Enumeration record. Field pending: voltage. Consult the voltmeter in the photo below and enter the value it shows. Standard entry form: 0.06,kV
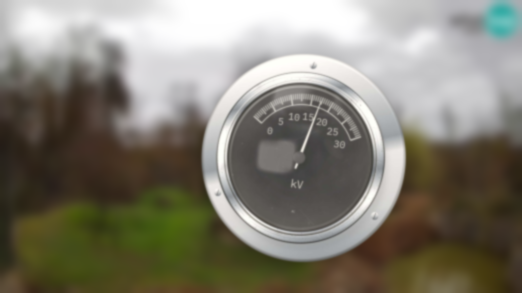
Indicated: 17.5,kV
